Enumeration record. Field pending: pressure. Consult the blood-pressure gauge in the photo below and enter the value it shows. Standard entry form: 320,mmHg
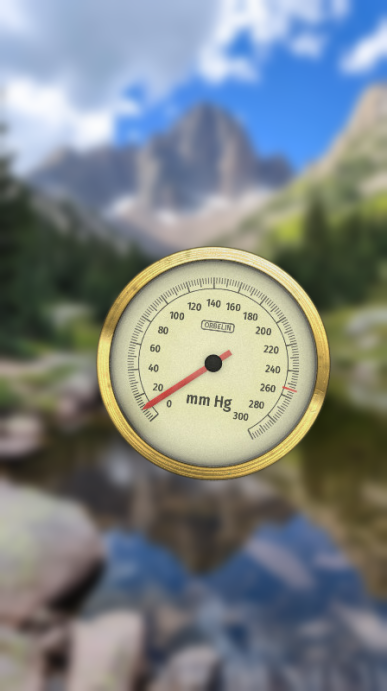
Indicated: 10,mmHg
